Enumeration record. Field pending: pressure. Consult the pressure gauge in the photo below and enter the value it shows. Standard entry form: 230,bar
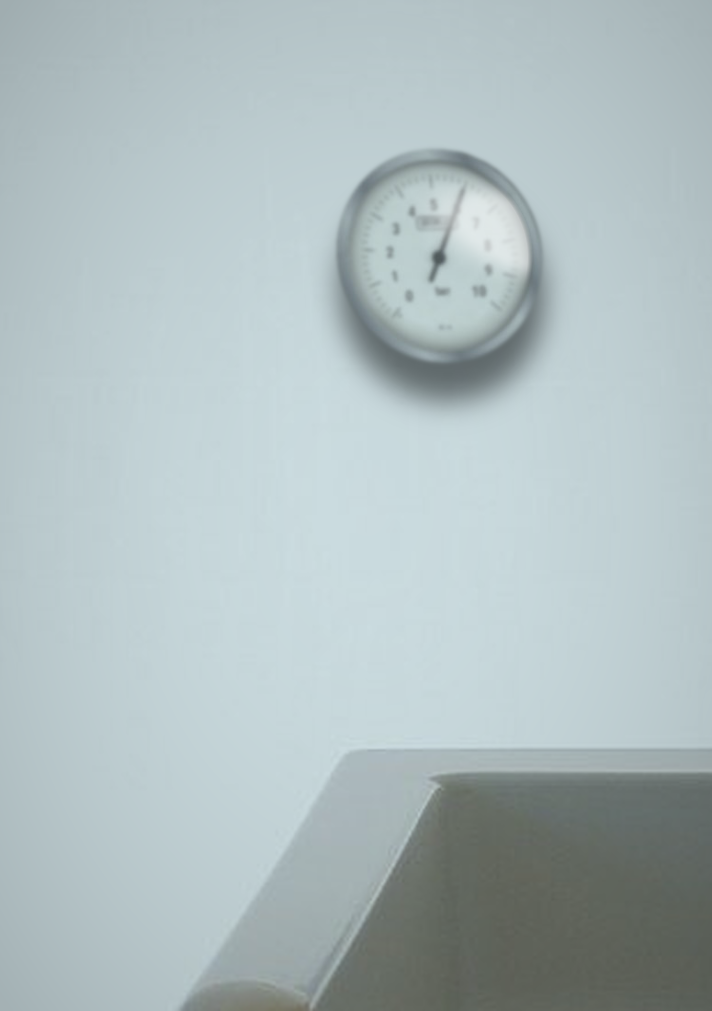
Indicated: 6,bar
